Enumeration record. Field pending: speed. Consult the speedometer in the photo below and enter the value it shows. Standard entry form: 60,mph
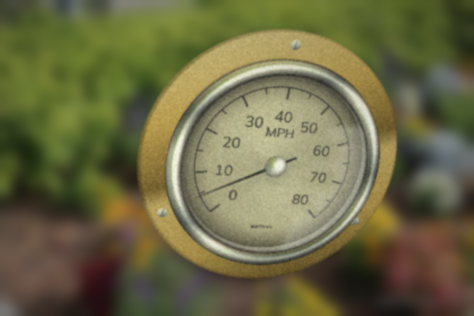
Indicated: 5,mph
